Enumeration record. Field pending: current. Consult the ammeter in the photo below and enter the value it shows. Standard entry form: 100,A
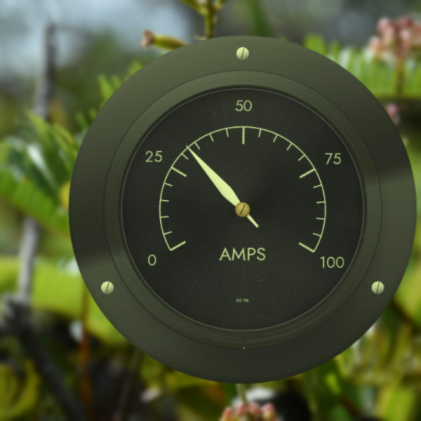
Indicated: 32.5,A
